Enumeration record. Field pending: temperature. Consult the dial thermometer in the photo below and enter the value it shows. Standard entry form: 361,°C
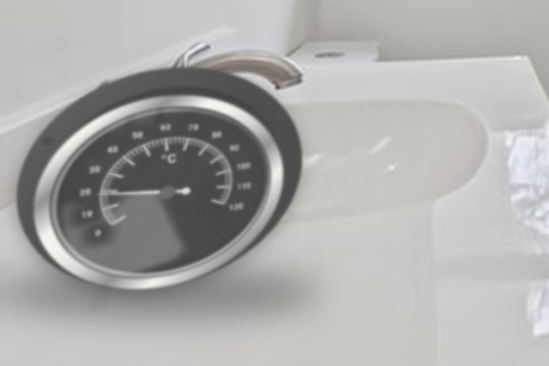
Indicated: 20,°C
